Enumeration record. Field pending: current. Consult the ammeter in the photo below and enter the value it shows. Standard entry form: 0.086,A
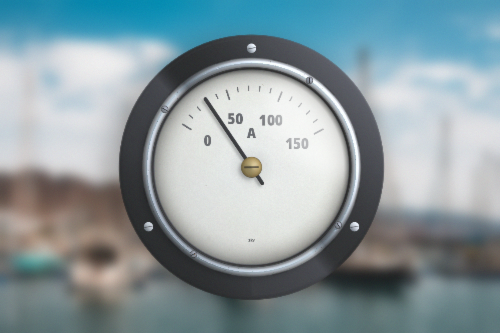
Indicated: 30,A
